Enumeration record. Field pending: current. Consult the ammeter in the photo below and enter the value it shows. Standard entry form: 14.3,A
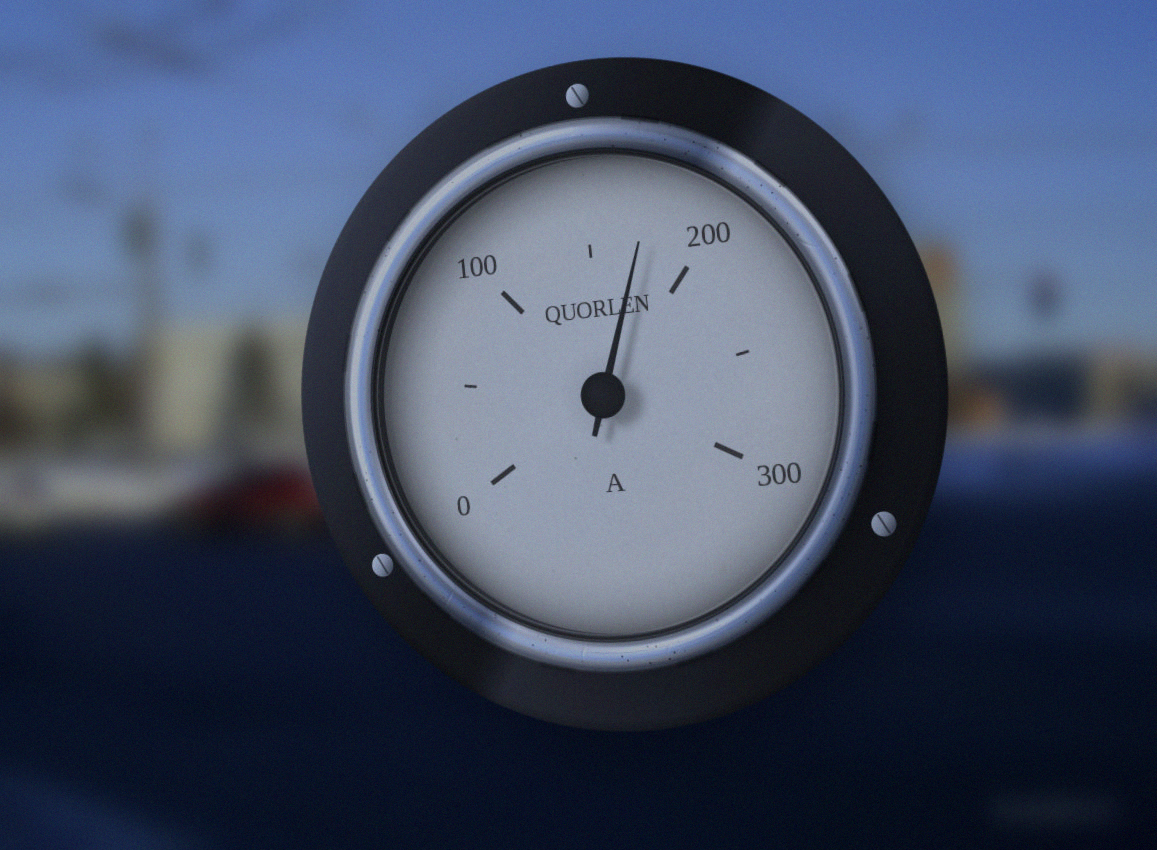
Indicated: 175,A
